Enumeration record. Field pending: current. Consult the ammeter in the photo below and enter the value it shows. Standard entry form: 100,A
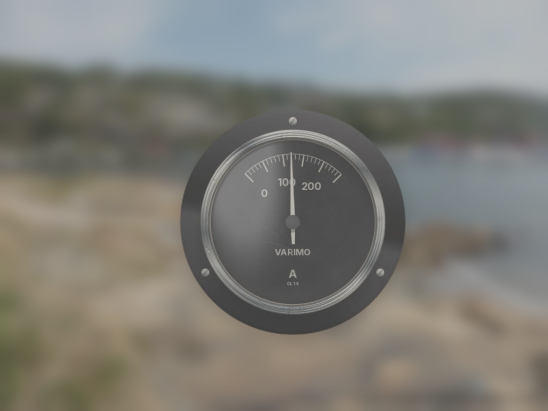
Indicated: 120,A
